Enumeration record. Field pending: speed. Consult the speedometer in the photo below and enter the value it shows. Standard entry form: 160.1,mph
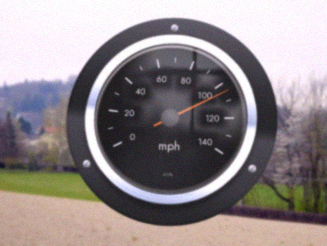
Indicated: 105,mph
